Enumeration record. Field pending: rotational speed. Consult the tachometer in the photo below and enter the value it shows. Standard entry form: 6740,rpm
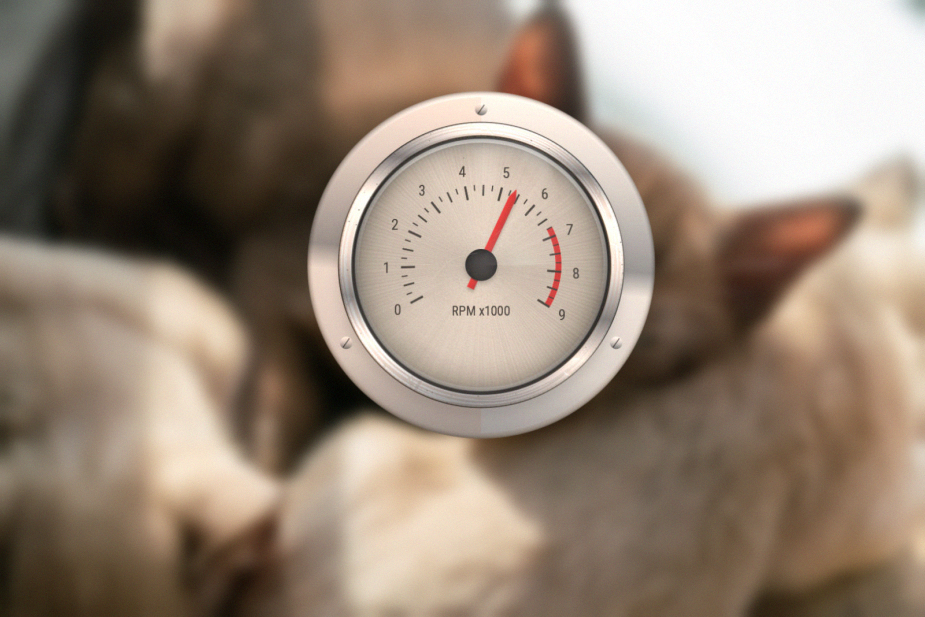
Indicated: 5375,rpm
